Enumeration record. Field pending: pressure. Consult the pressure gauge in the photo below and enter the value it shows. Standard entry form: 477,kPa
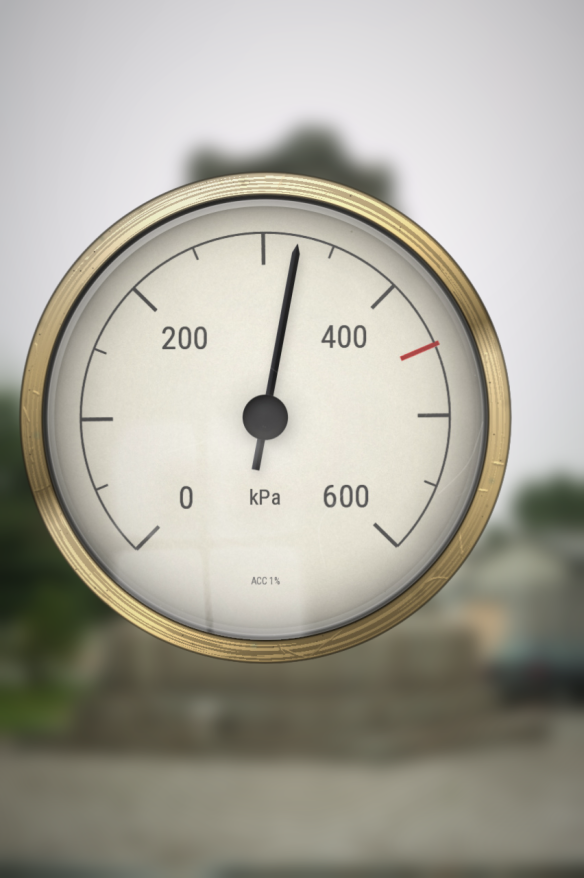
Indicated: 325,kPa
